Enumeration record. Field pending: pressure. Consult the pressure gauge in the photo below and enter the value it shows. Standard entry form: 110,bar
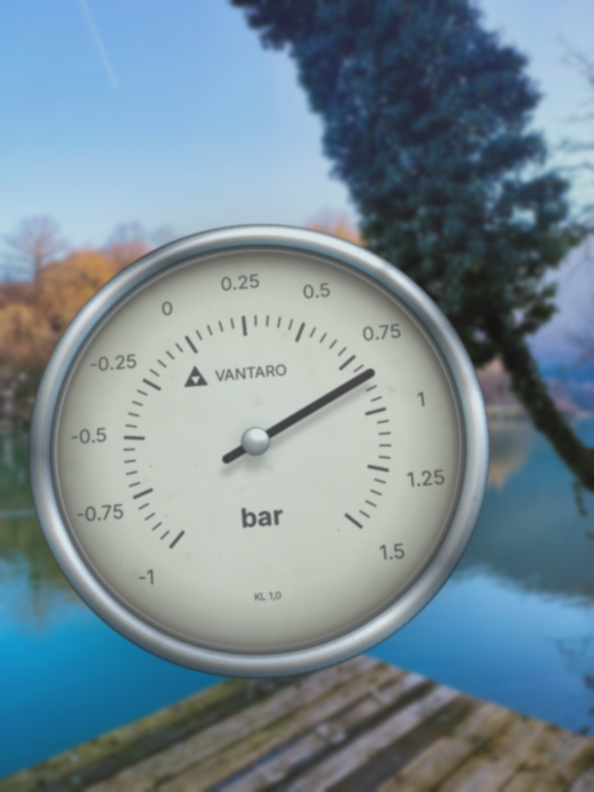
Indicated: 0.85,bar
